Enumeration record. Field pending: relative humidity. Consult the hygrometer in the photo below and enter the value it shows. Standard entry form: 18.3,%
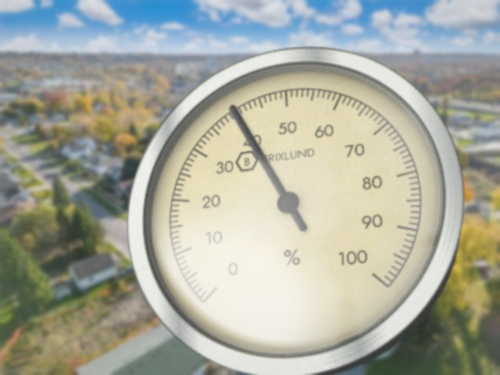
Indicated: 40,%
